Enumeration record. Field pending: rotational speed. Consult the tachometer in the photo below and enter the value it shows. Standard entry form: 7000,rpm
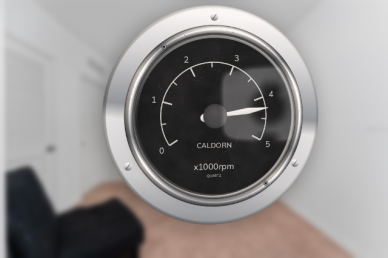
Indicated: 4250,rpm
